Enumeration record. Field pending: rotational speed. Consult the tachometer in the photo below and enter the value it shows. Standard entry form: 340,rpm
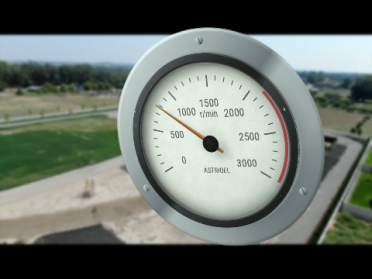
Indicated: 800,rpm
